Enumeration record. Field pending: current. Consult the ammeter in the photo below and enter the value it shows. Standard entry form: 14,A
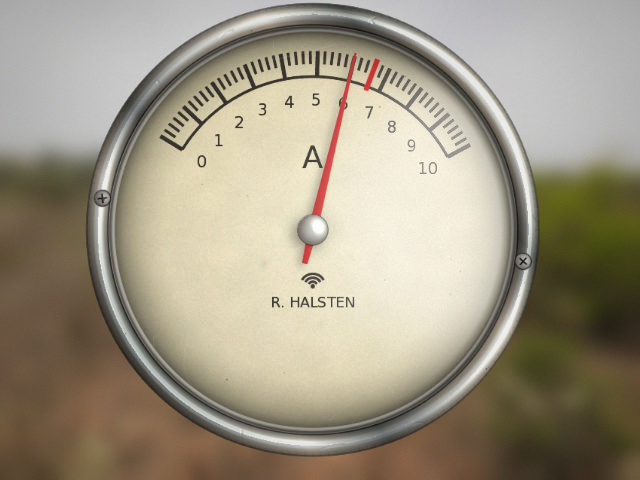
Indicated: 6,A
